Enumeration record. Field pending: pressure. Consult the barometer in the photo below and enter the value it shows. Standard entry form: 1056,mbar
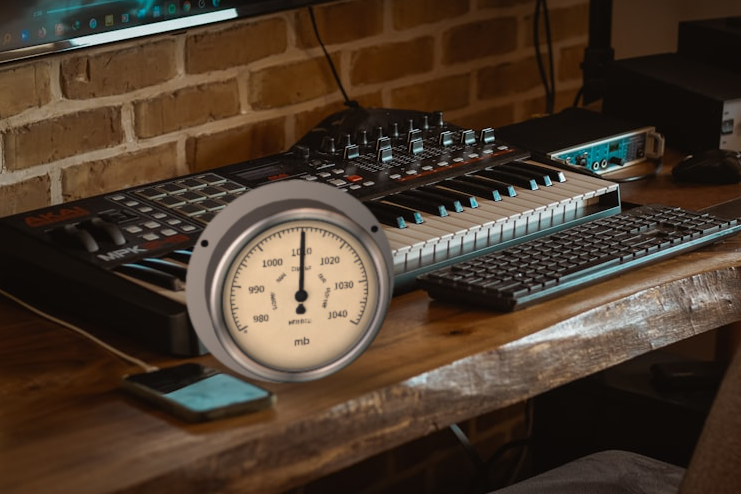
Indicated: 1010,mbar
